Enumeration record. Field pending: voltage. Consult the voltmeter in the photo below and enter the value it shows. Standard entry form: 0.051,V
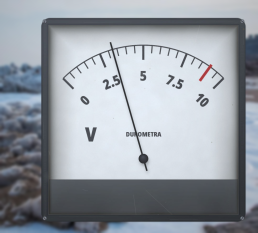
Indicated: 3.25,V
